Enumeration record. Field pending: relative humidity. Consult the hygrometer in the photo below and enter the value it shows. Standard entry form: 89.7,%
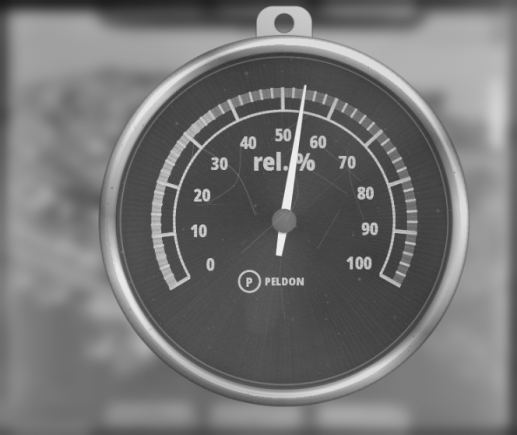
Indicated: 54,%
